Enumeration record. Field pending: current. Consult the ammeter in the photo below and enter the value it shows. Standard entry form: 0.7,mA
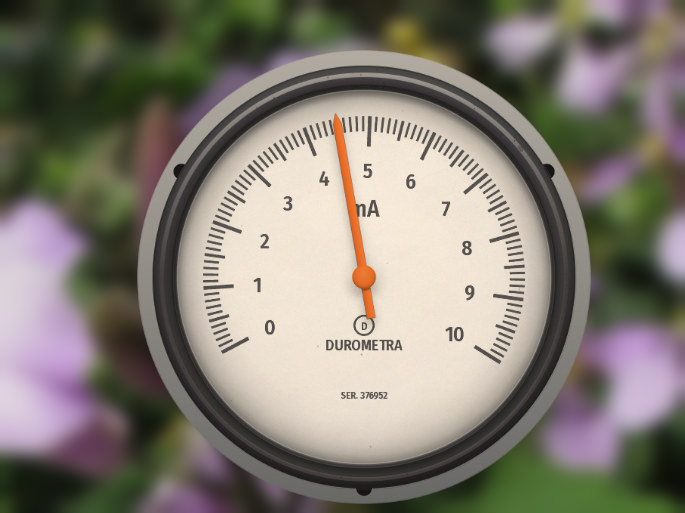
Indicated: 4.5,mA
